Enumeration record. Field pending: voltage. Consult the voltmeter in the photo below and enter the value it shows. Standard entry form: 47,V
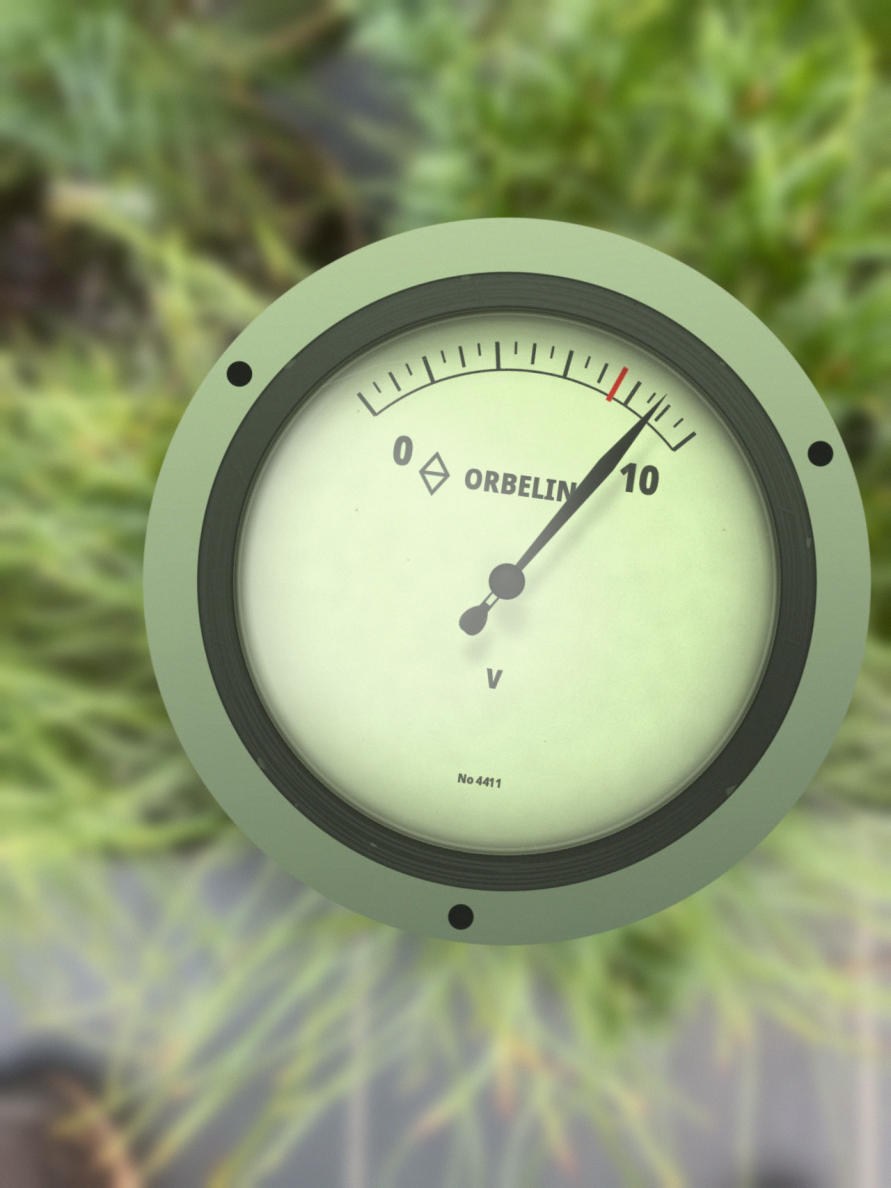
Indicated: 8.75,V
